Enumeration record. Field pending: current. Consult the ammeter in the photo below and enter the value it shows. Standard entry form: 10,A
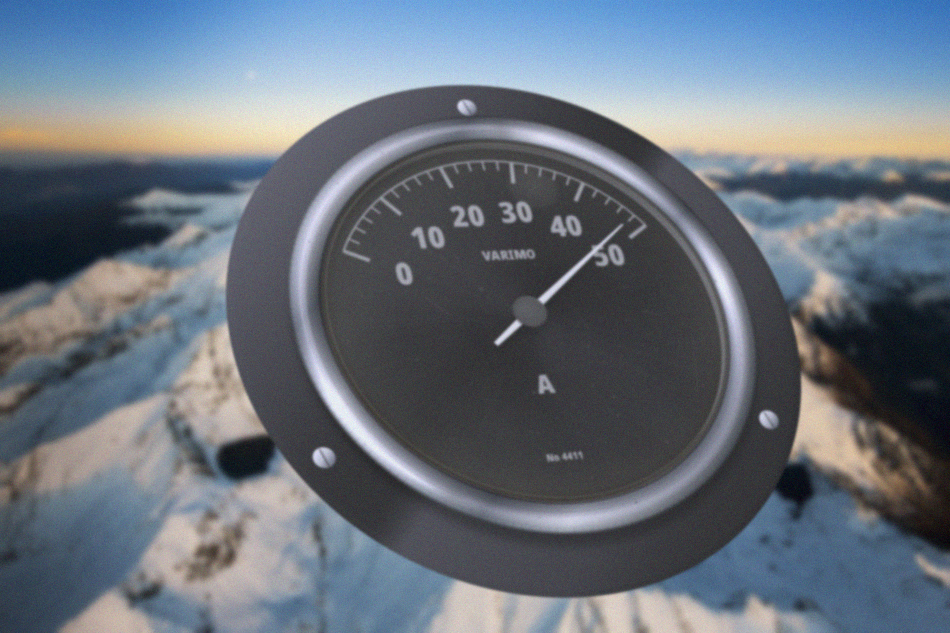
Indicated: 48,A
